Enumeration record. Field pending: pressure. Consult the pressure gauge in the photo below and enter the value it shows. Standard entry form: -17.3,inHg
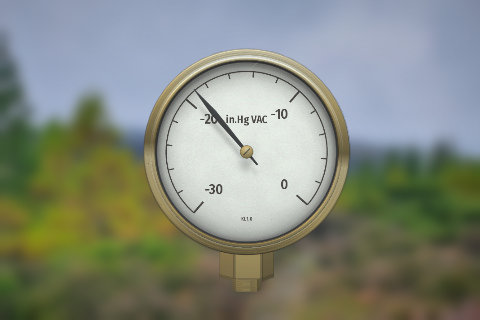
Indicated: -19,inHg
